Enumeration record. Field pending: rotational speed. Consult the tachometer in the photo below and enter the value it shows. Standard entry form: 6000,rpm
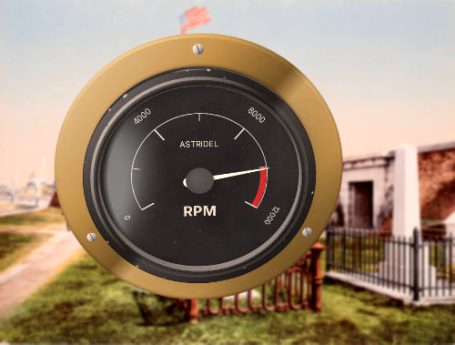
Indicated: 10000,rpm
